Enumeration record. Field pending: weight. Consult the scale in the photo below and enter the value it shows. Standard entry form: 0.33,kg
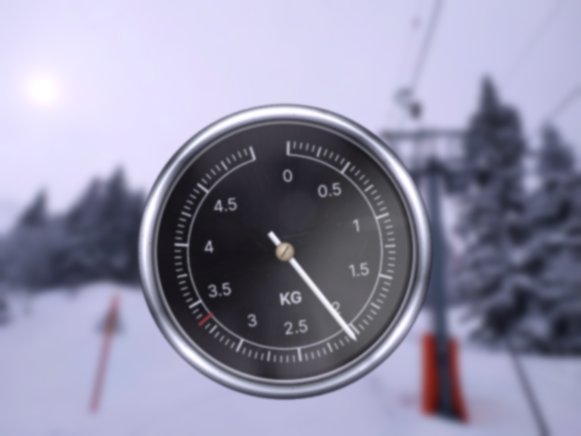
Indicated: 2.05,kg
